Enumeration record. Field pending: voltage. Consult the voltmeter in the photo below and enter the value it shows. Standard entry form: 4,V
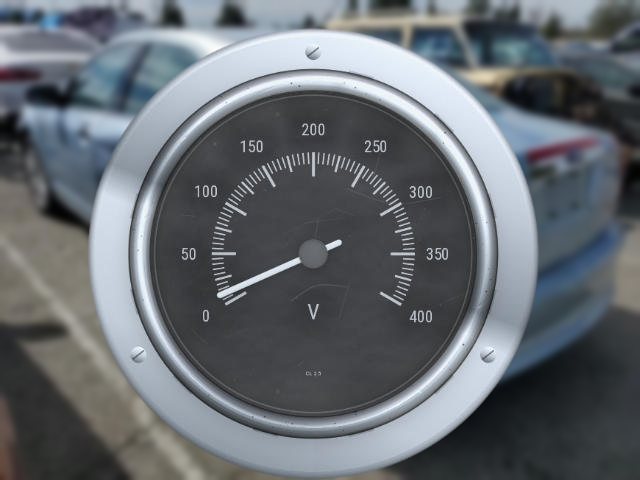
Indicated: 10,V
